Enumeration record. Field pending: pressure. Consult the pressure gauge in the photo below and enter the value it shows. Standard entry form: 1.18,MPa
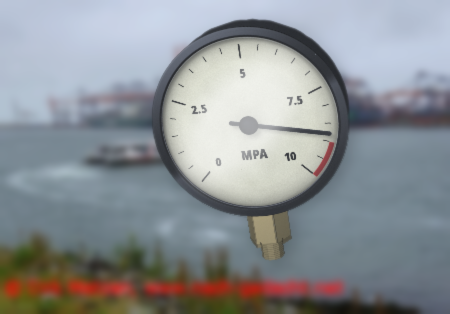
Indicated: 8.75,MPa
